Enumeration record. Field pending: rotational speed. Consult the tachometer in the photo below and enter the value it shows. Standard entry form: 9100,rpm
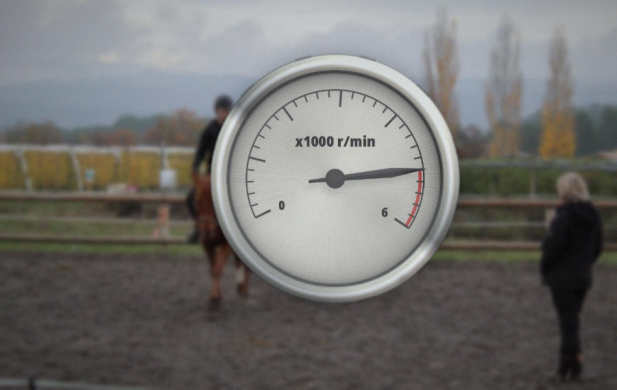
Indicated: 5000,rpm
